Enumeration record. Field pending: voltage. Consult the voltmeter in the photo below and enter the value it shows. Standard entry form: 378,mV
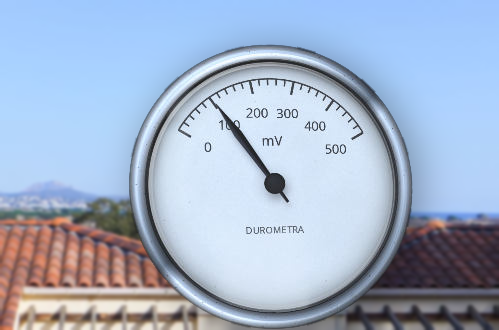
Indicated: 100,mV
